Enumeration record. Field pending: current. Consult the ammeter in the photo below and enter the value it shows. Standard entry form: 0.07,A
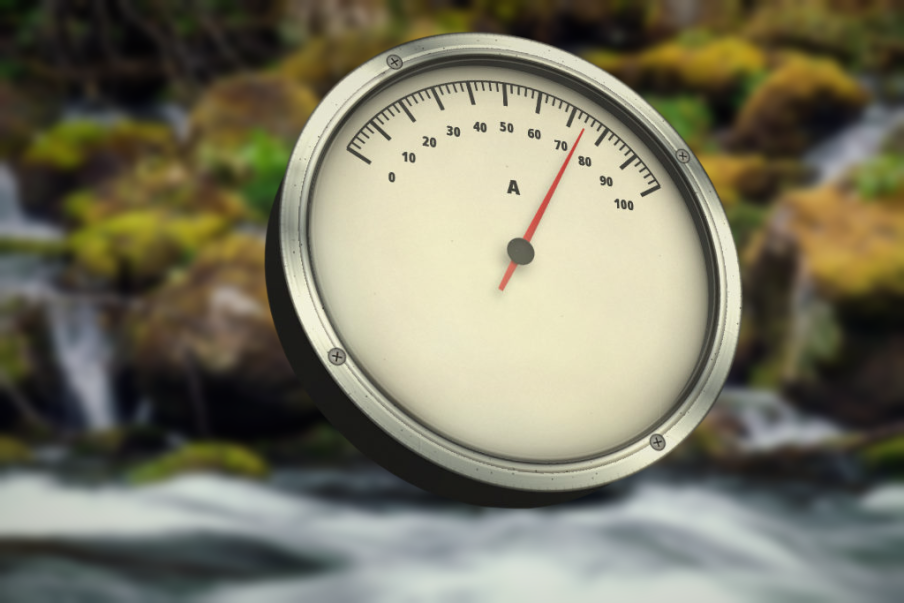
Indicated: 74,A
